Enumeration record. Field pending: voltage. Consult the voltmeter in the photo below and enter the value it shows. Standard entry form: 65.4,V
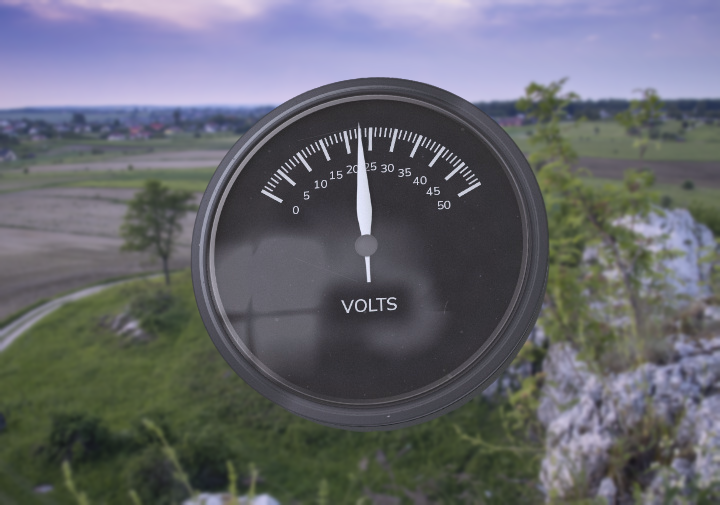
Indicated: 23,V
